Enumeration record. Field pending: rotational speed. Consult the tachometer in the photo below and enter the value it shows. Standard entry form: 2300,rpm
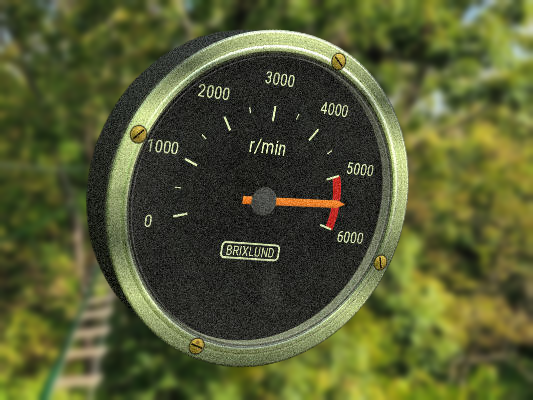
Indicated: 5500,rpm
